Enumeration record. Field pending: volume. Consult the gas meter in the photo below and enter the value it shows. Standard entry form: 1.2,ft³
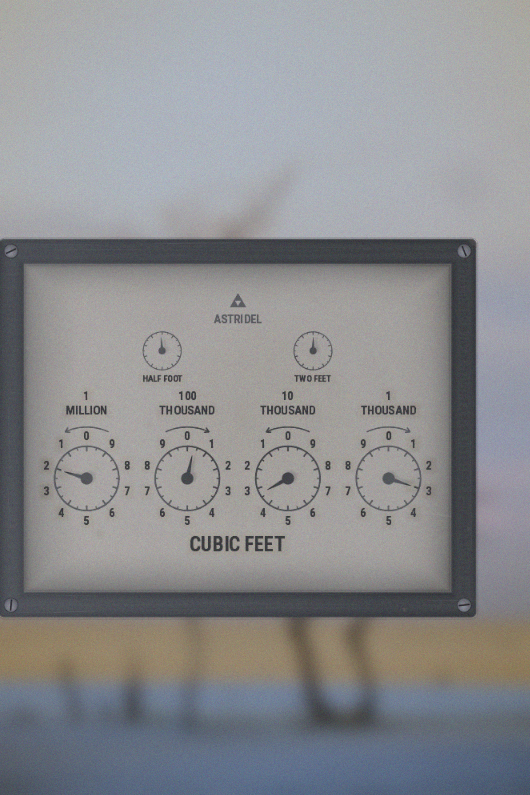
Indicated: 203300,ft³
